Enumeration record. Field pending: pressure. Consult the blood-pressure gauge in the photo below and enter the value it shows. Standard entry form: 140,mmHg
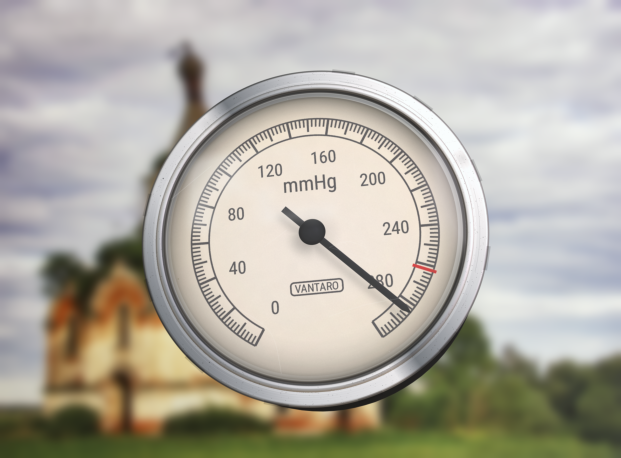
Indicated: 284,mmHg
